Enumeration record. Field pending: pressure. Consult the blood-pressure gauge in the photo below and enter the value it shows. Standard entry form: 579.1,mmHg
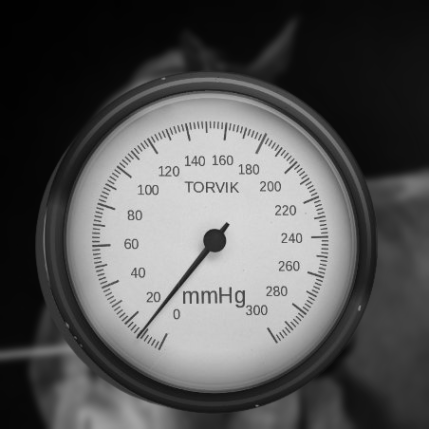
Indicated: 12,mmHg
